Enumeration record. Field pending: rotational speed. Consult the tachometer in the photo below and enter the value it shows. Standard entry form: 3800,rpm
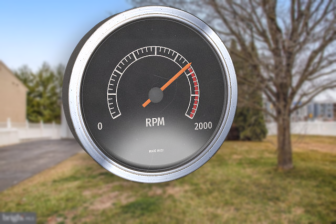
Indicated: 1400,rpm
